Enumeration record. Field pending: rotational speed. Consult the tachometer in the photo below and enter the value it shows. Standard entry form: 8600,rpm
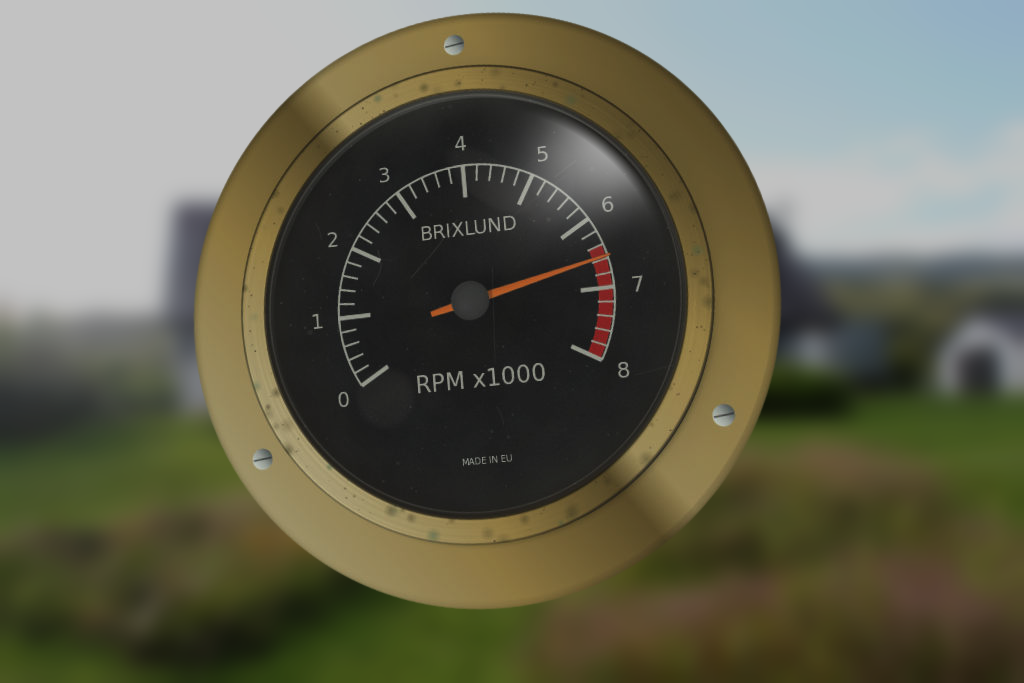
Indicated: 6600,rpm
